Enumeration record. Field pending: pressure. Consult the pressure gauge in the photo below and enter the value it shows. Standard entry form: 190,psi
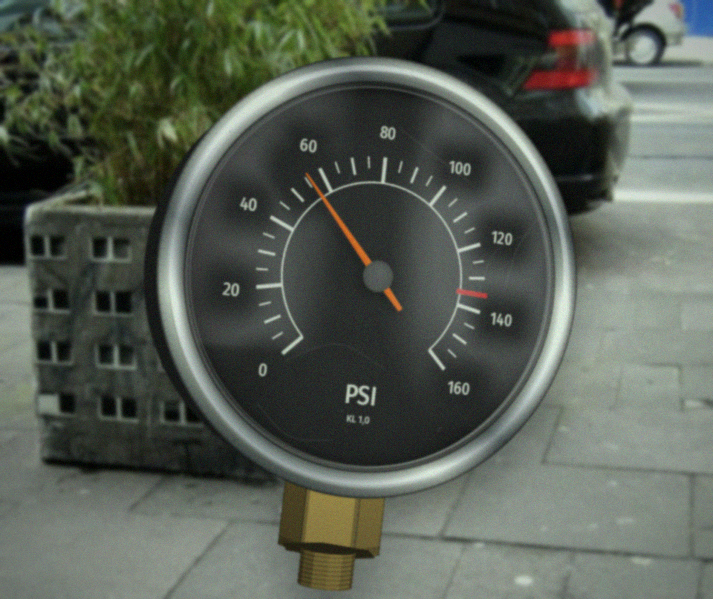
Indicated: 55,psi
